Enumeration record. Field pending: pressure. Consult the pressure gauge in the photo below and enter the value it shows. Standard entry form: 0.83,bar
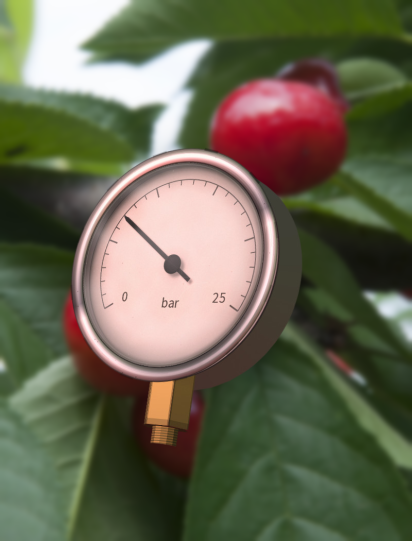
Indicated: 7,bar
